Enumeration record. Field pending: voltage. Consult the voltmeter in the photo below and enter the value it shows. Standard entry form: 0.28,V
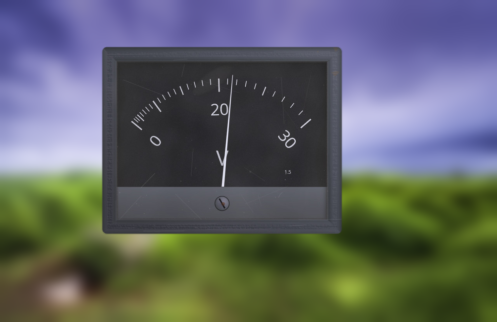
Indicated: 21.5,V
